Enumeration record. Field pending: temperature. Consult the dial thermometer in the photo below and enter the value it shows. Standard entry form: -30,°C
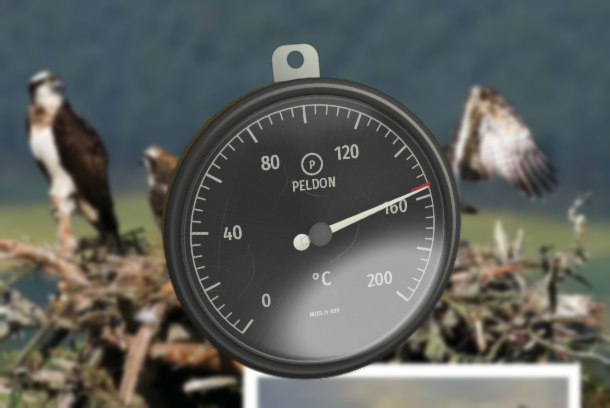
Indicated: 156,°C
